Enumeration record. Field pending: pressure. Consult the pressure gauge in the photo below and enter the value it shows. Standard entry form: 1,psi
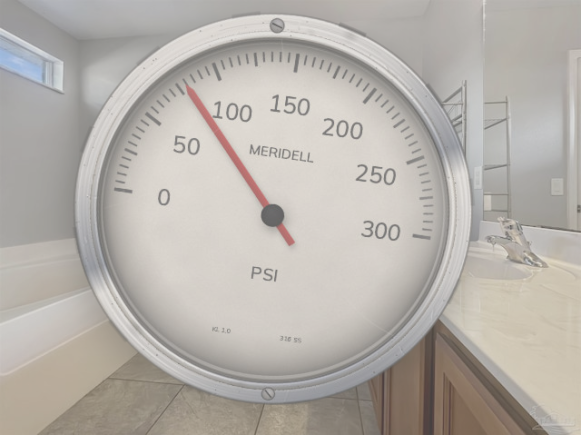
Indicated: 80,psi
